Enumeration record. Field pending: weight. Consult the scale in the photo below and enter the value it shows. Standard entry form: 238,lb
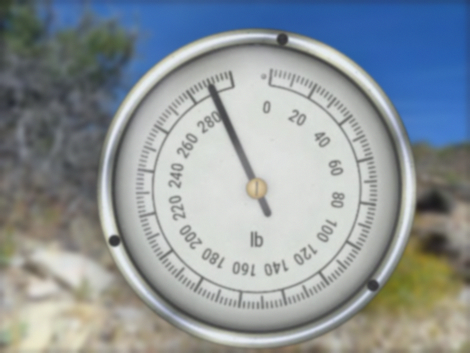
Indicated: 290,lb
